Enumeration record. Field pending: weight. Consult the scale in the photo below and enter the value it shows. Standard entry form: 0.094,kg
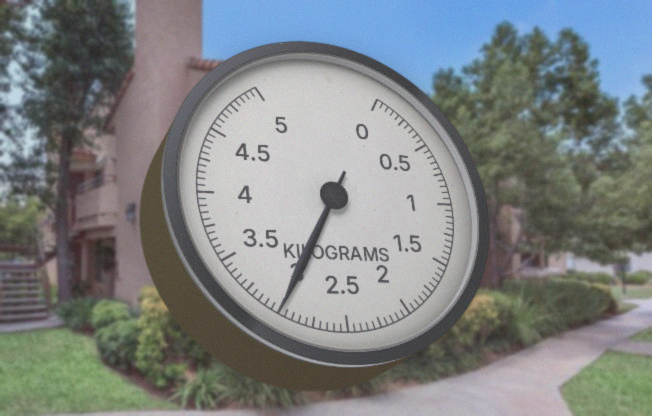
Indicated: 3,kg
